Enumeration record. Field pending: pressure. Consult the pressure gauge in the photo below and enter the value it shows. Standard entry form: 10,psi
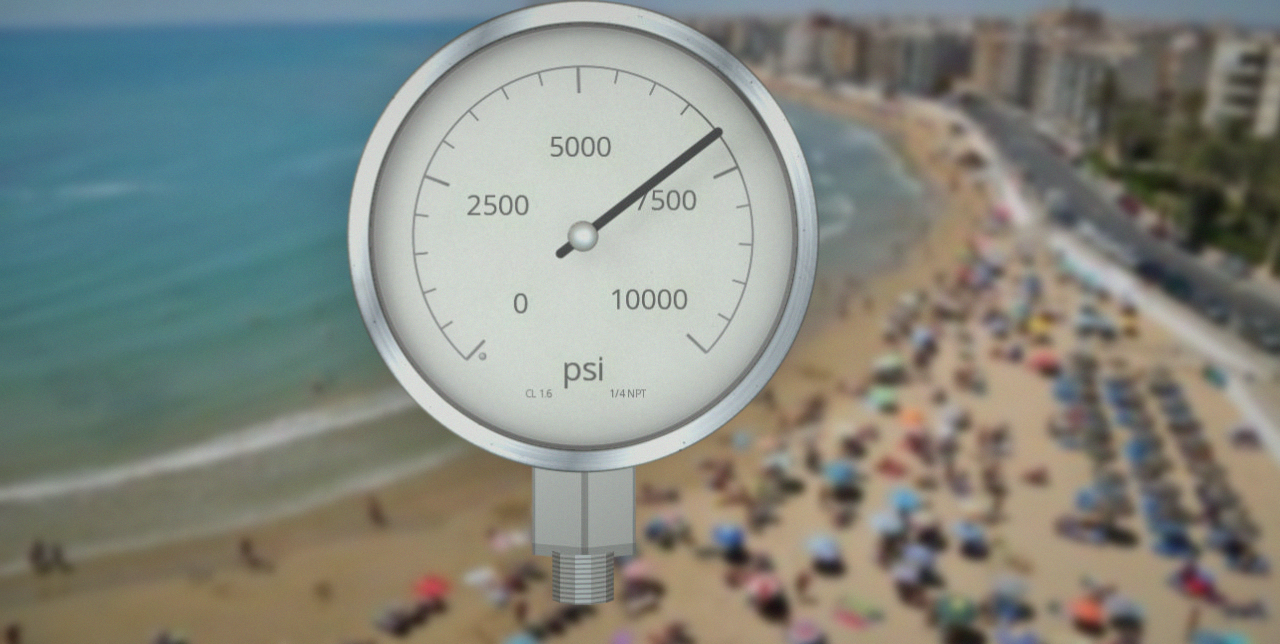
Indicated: 7000,psi
